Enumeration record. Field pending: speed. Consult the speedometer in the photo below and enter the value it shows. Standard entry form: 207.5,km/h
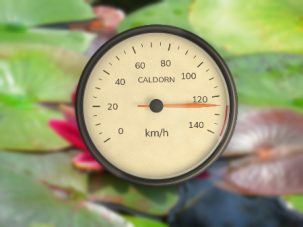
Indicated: 125,km/h
